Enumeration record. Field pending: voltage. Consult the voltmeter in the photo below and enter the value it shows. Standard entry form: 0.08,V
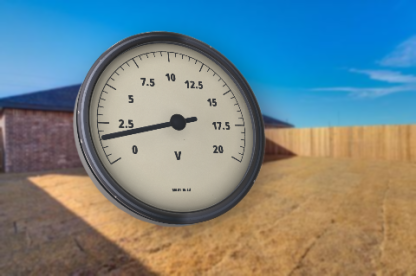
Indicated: 1.5,V
